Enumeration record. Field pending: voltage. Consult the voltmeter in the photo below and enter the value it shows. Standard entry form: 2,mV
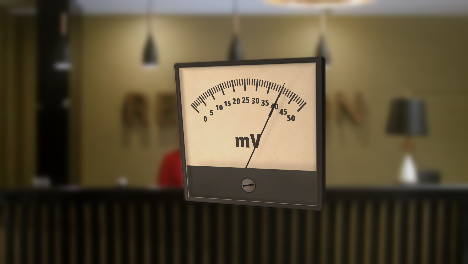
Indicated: 40,mV
